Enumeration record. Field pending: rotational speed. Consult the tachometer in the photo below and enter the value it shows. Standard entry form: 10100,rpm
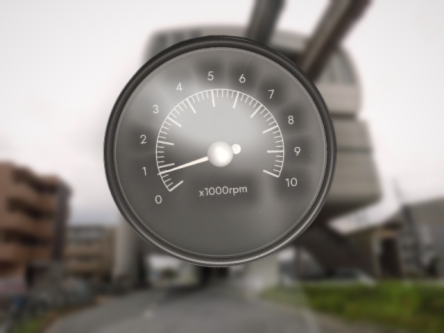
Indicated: 800,rpm
